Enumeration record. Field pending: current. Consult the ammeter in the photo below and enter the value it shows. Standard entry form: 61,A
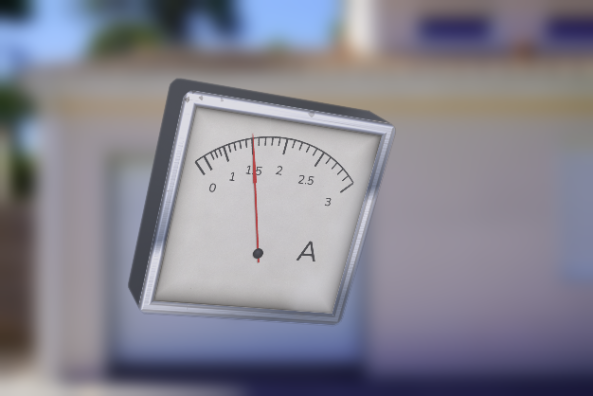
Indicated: 1.5,A
